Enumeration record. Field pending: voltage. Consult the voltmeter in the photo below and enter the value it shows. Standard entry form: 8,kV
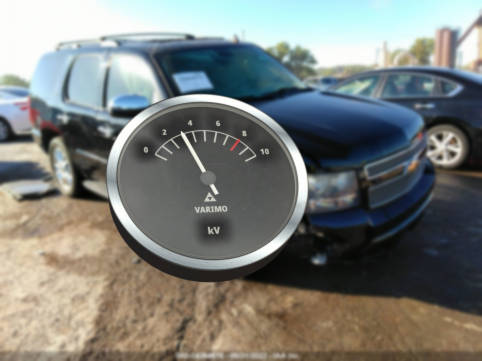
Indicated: 3,kV
